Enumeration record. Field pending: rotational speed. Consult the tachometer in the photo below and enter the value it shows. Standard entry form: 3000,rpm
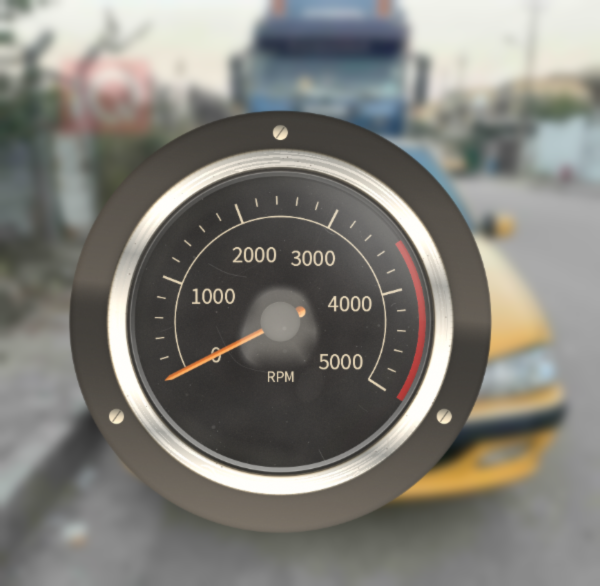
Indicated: 0,rpm
